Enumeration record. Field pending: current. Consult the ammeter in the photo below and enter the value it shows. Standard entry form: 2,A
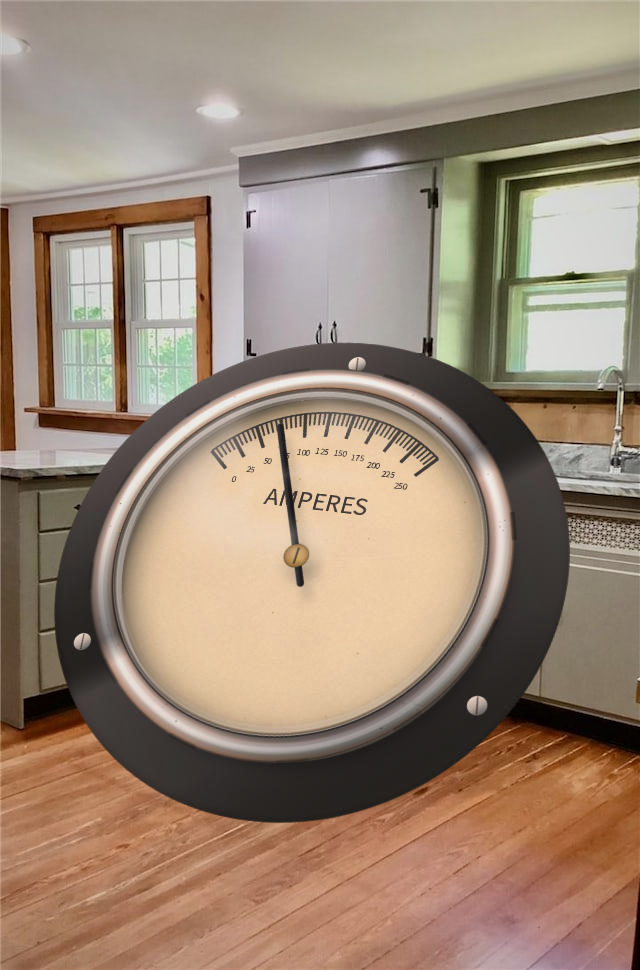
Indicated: 75,A
